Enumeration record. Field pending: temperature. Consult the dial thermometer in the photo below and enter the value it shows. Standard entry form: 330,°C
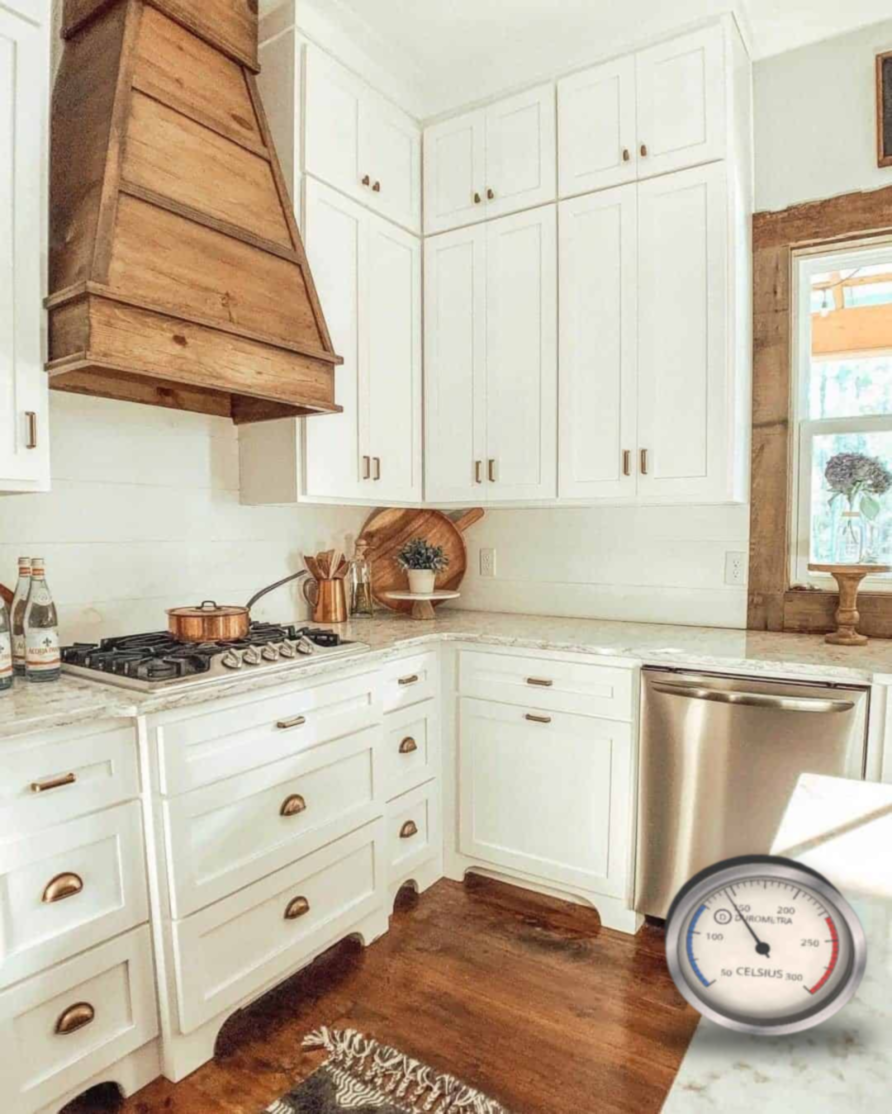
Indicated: 145,°C
